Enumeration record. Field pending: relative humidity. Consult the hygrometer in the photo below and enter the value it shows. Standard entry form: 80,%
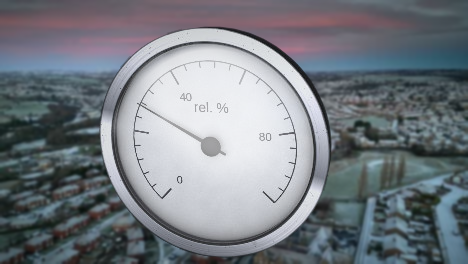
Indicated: 28,%
